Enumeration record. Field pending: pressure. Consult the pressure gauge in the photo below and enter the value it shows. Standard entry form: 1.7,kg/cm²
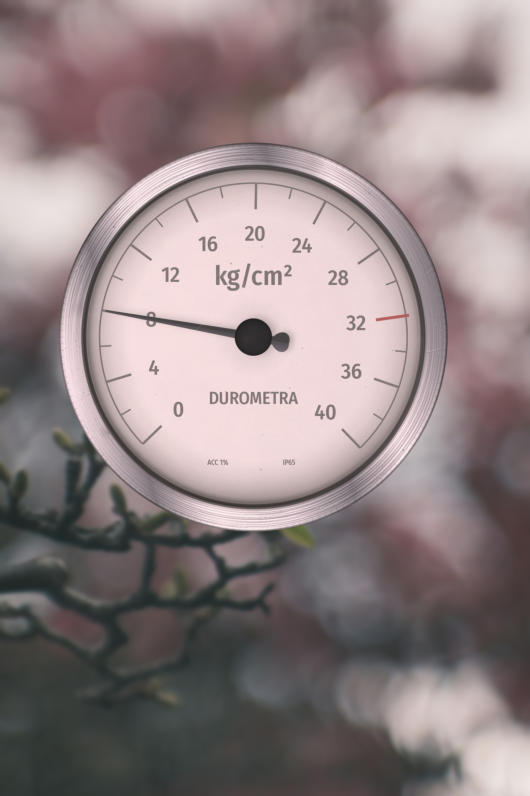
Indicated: 8,kg/cm²
